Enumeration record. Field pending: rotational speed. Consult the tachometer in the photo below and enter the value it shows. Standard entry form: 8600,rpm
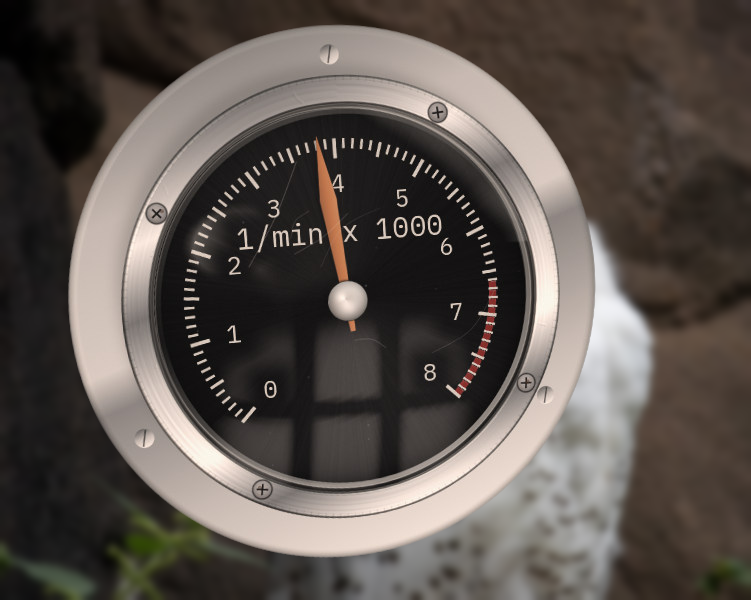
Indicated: 3800,rpm
